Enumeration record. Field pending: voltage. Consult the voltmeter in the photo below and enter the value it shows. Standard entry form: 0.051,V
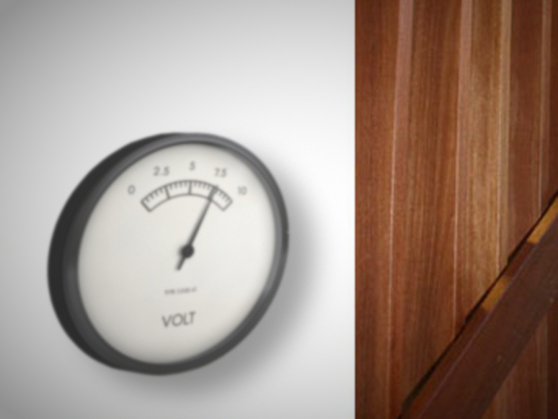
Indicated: 7.5,V
